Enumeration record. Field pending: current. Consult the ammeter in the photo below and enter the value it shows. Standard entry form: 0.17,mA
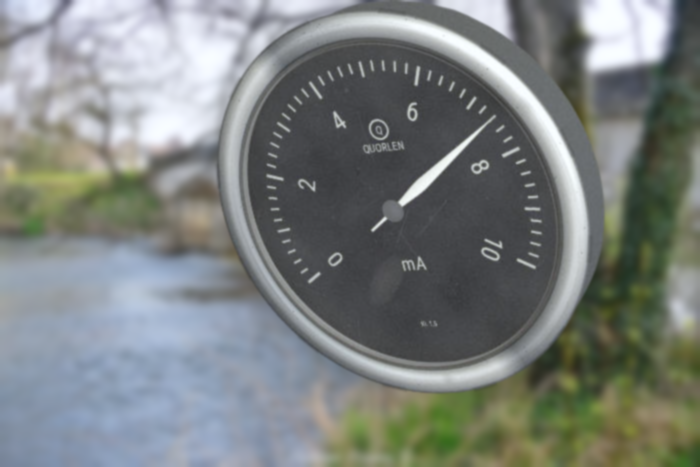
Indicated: 7.4,mA
